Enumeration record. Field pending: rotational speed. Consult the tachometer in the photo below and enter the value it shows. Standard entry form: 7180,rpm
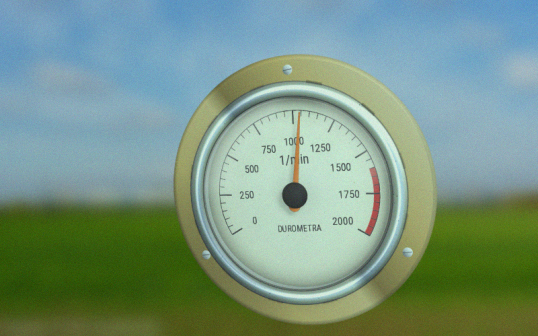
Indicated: 1050,rpm
